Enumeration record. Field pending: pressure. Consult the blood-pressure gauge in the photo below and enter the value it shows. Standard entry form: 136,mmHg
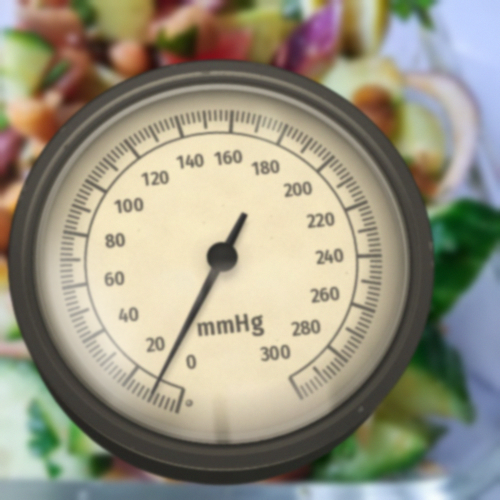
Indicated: 10,mmHg
